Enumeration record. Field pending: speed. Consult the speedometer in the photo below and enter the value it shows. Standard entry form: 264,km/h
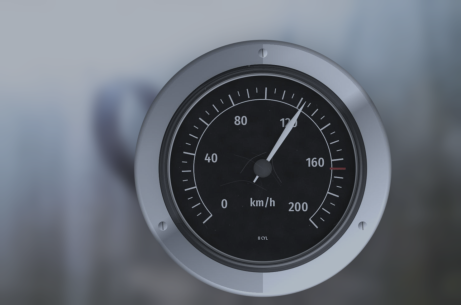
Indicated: 122.5,km/h
